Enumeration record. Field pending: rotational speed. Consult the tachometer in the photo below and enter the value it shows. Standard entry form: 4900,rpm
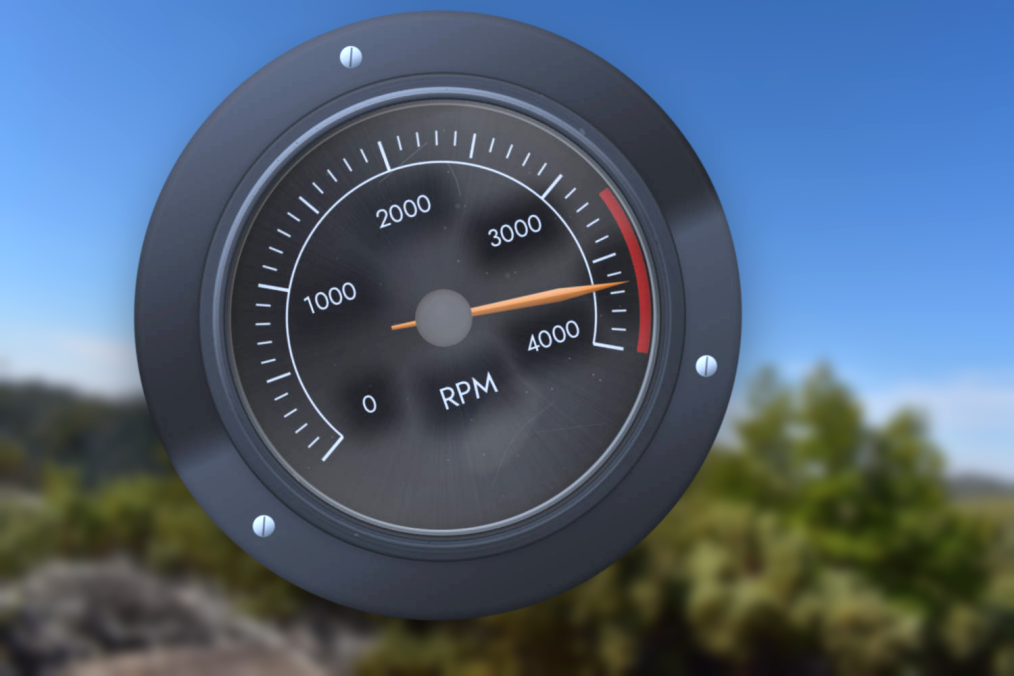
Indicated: 3650,rpm
